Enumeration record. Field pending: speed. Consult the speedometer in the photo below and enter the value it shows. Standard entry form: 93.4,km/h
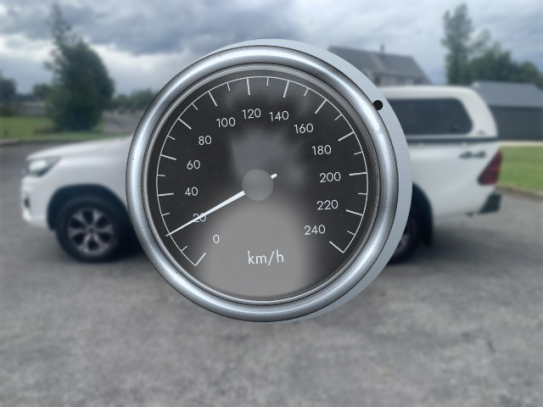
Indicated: 20,km/h
